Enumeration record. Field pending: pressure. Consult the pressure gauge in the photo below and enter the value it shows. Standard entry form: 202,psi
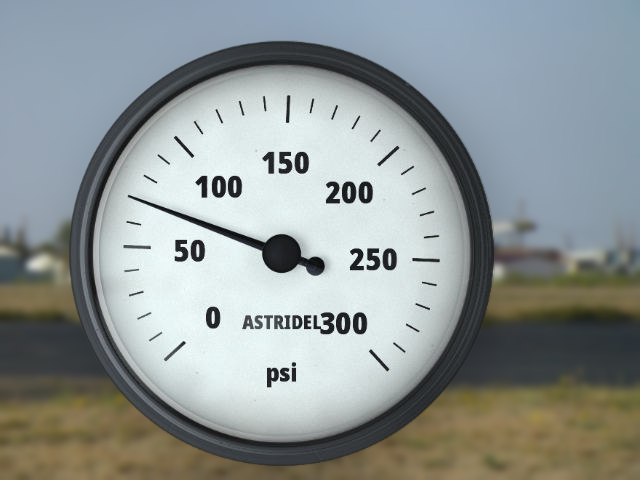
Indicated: 70,psi
